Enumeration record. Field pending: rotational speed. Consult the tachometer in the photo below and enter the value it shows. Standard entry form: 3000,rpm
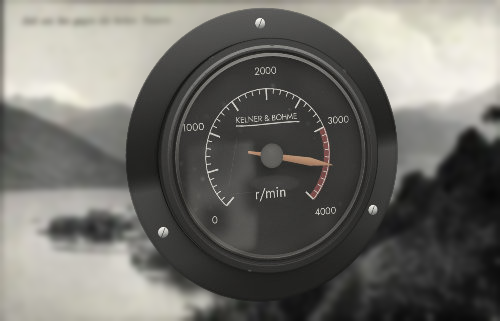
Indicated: 3500,rpm
